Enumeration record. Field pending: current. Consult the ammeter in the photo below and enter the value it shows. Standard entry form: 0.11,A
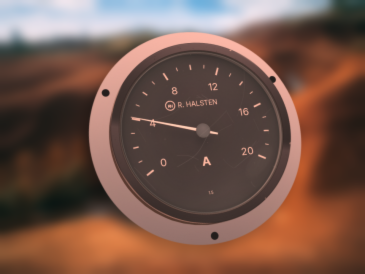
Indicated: 4,A
